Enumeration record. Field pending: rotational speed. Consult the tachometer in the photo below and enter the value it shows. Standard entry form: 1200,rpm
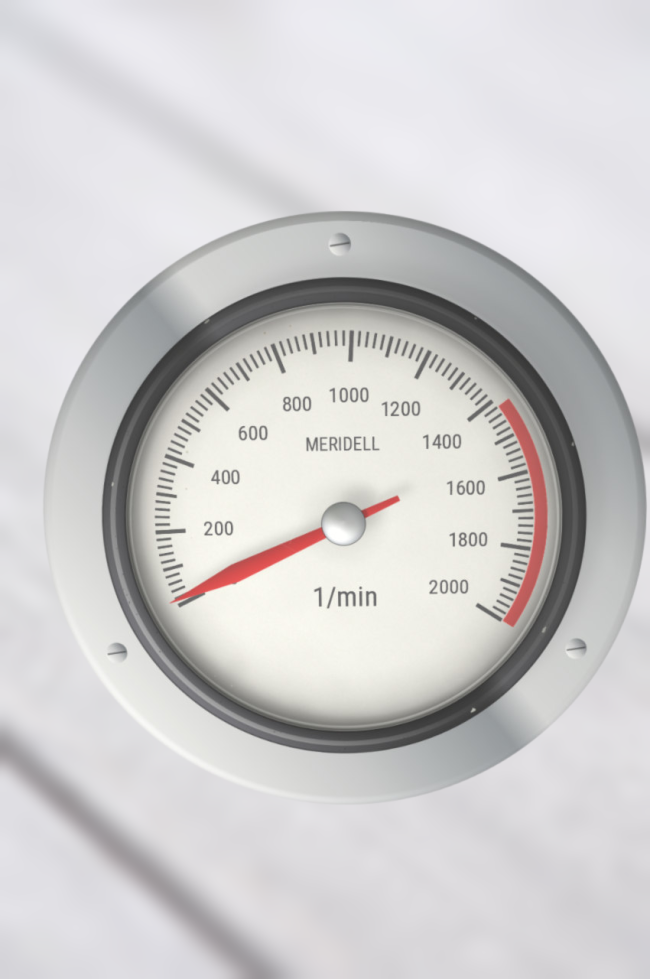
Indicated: 20,rpm
